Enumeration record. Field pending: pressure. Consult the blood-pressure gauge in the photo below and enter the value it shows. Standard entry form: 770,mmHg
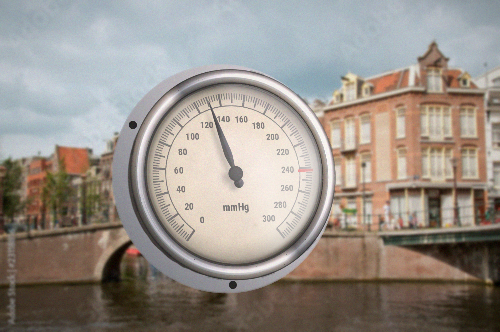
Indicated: 130,mmHg
